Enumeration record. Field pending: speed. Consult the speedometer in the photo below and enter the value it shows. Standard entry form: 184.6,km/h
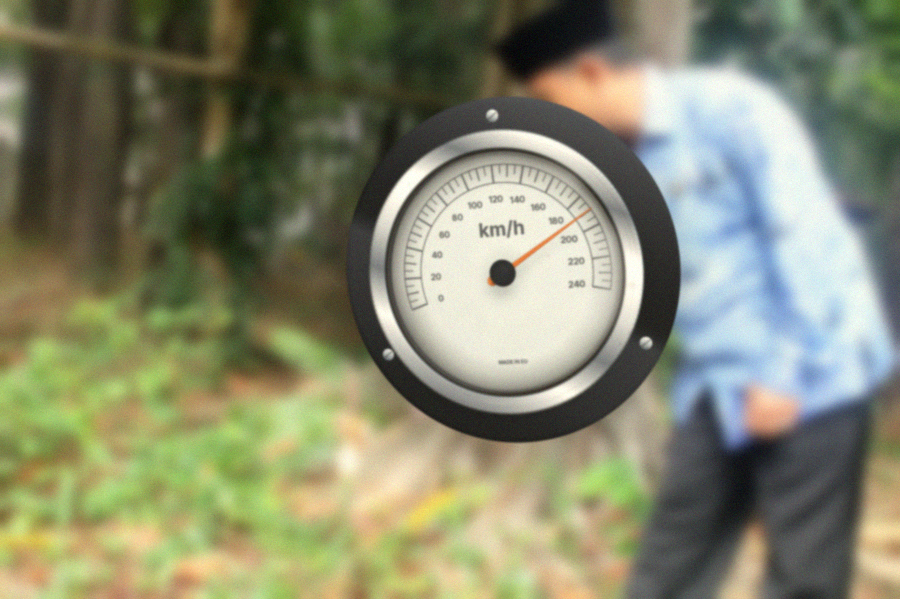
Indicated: 190,km/h
